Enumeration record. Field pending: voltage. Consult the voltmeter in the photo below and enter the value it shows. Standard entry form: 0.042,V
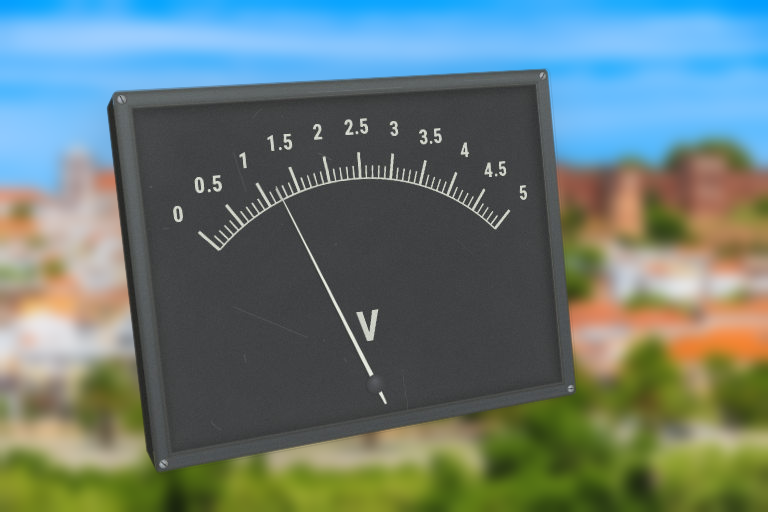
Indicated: 1.2,V
